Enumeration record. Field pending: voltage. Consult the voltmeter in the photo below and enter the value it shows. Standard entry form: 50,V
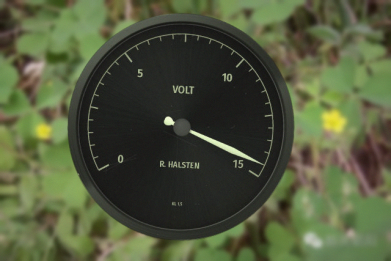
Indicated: 14.5,V
